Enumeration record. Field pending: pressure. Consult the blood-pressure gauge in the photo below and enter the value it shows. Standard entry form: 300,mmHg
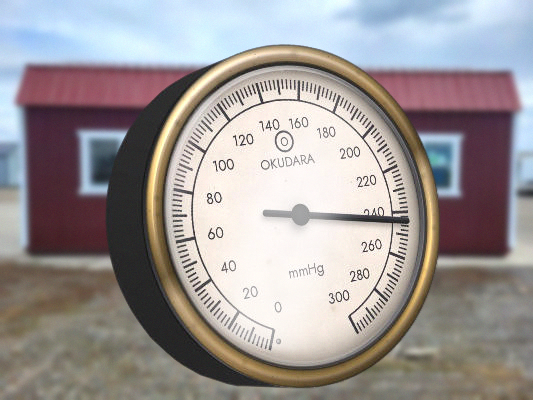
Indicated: 244,mmHg
